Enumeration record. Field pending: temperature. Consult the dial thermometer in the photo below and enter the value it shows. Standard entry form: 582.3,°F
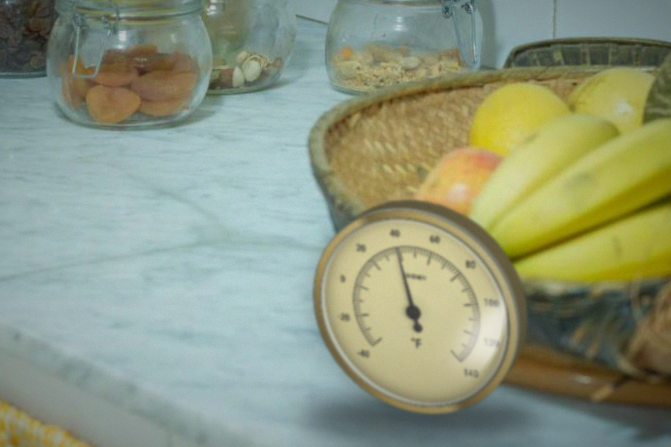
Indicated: 40,°F
